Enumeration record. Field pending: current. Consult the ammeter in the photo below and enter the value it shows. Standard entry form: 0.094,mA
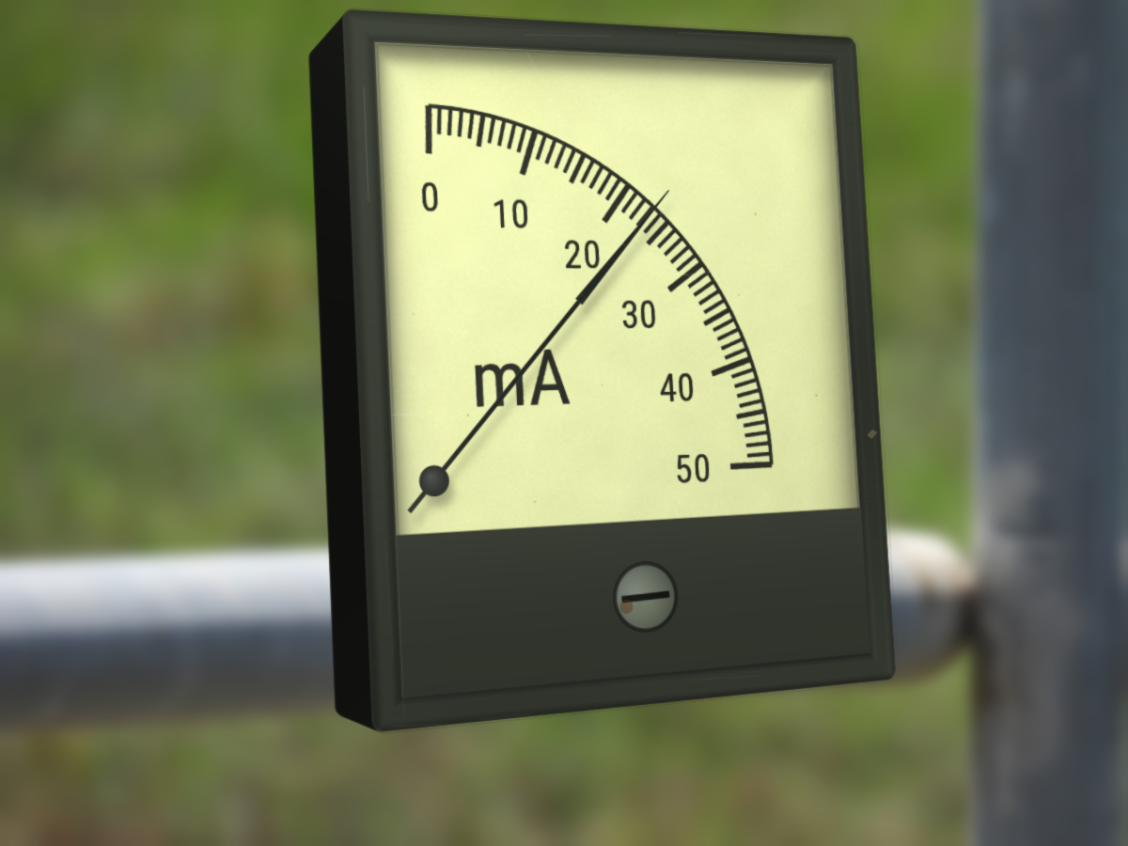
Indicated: 23,mA
